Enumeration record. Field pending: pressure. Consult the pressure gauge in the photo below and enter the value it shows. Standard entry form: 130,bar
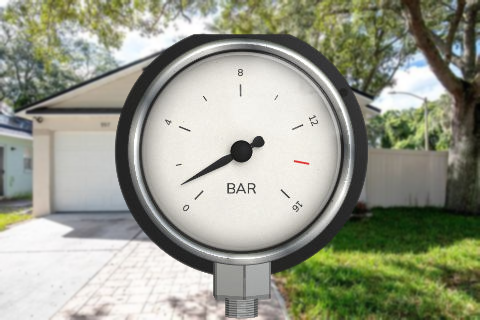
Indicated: 1,bar
